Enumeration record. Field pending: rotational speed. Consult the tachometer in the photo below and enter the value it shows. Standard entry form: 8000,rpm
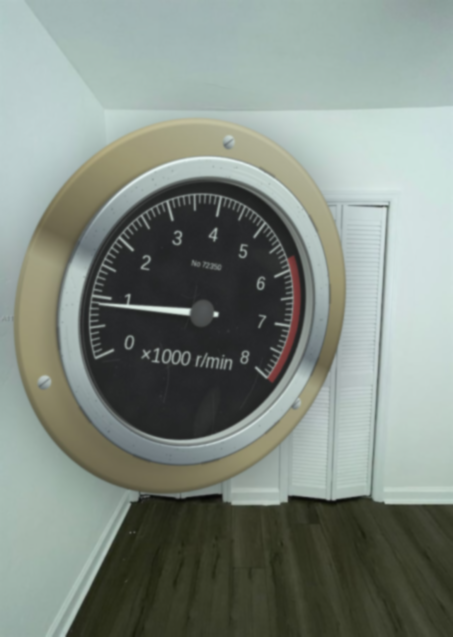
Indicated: 900,rpm
